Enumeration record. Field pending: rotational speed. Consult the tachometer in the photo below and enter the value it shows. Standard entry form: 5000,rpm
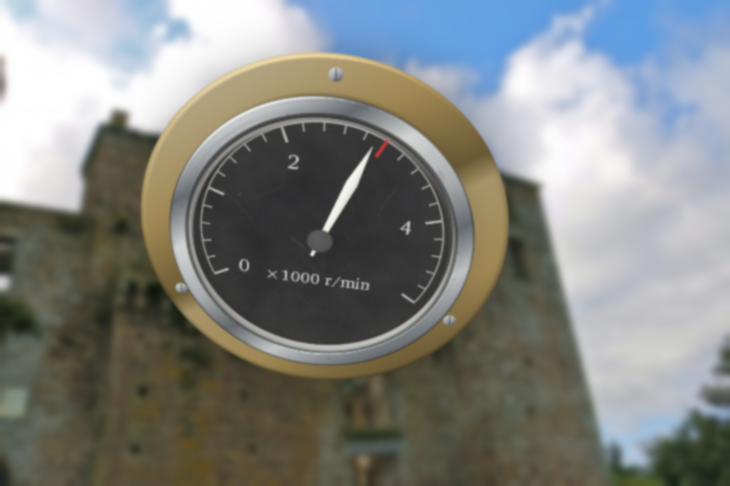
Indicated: 2900,rpm
